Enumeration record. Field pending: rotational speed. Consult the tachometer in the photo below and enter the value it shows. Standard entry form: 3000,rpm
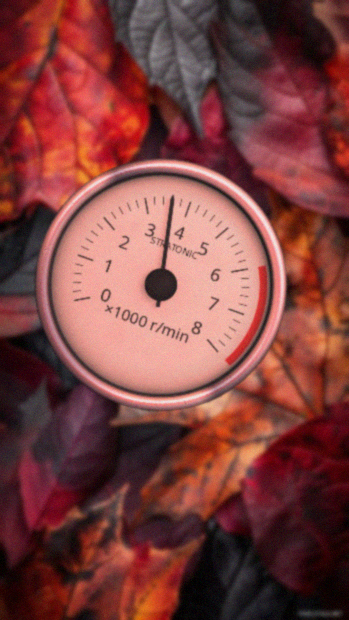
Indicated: 3600,rpm
